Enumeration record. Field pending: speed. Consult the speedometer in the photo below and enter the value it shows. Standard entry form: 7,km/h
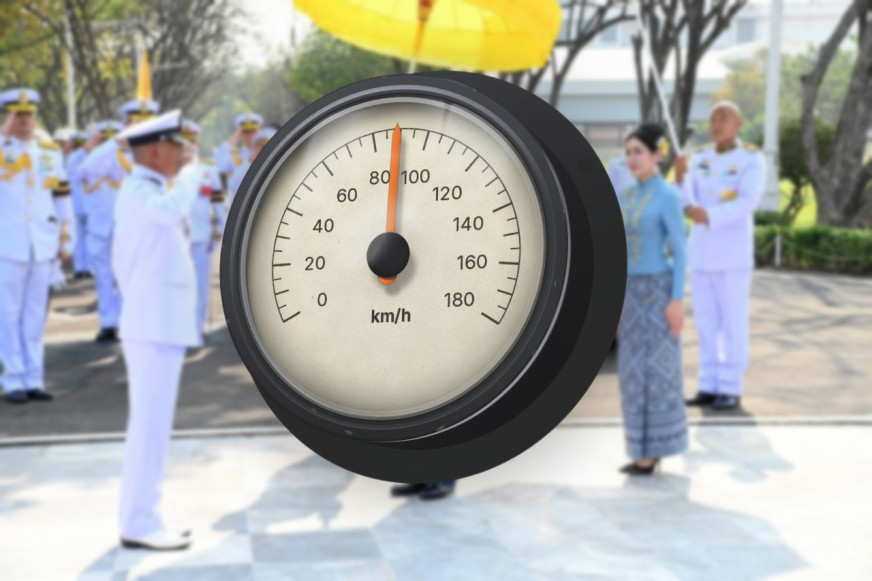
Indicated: 90,km/h
